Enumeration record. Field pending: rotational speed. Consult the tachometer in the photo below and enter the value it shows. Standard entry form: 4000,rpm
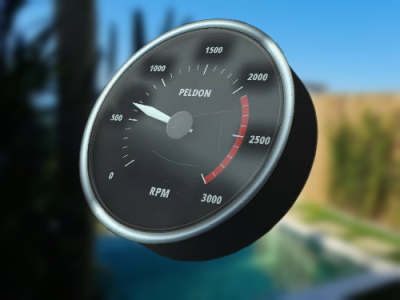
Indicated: 650,rpm
